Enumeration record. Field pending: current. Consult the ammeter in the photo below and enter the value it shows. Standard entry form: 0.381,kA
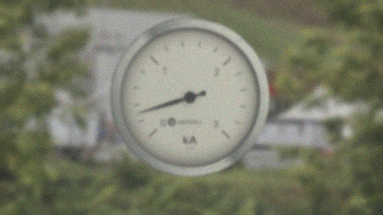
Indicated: 0.3,kA
